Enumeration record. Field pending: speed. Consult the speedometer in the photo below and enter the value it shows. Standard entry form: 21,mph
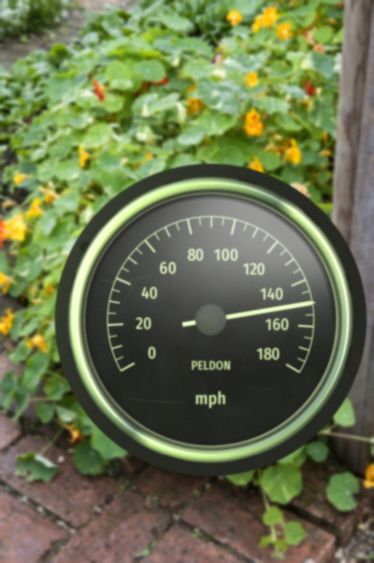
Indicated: 150,mph
